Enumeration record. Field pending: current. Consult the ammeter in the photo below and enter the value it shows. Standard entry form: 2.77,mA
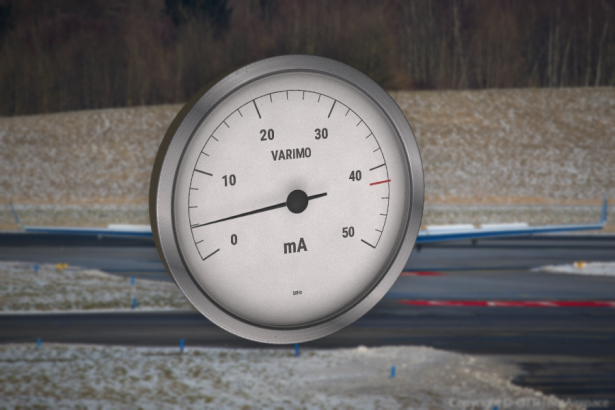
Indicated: 4,mA
